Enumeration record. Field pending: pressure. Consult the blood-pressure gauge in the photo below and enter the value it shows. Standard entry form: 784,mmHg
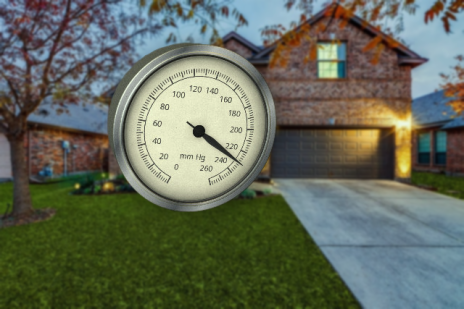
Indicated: 230,mmHg
